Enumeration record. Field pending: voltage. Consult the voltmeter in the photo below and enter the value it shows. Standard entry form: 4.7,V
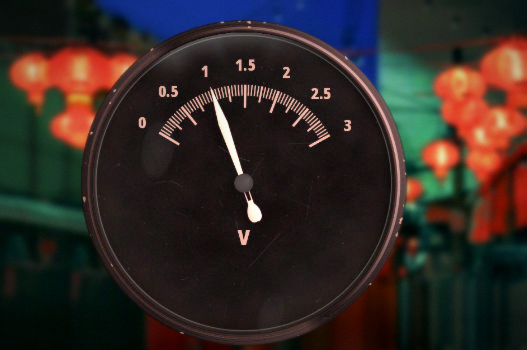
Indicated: 1,V
